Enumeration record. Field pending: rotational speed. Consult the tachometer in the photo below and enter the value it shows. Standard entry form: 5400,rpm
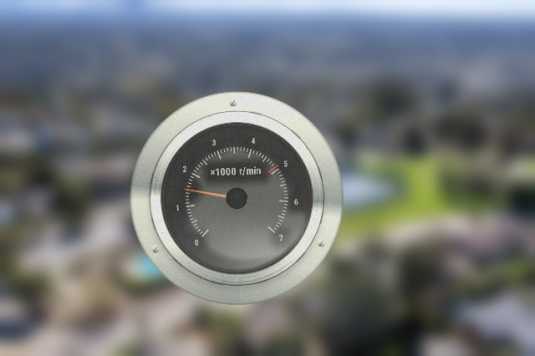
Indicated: 1500,rpm
